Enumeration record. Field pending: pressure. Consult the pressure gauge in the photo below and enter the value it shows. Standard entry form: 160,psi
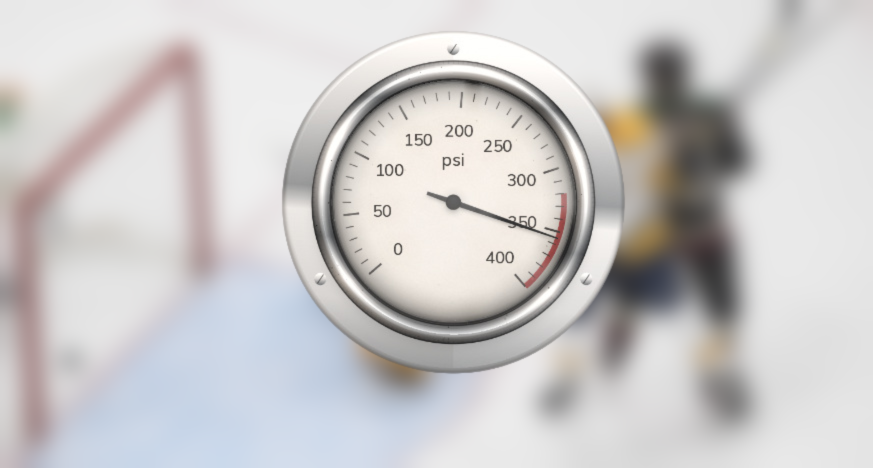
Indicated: 355,psi
